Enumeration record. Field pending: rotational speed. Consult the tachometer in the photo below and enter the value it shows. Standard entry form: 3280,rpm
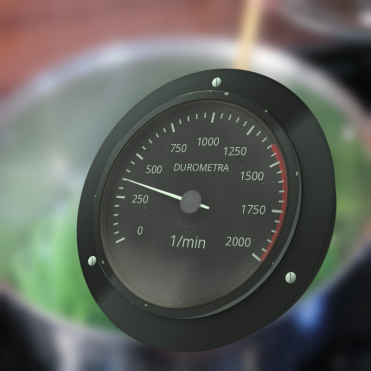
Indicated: 350,rpm
